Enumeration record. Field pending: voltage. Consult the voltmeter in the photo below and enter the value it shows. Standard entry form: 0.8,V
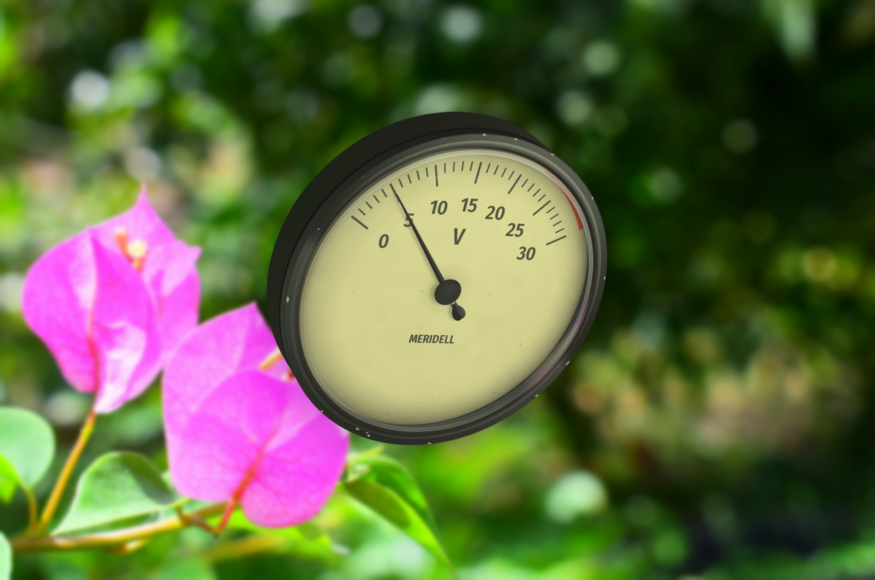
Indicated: 5,V
